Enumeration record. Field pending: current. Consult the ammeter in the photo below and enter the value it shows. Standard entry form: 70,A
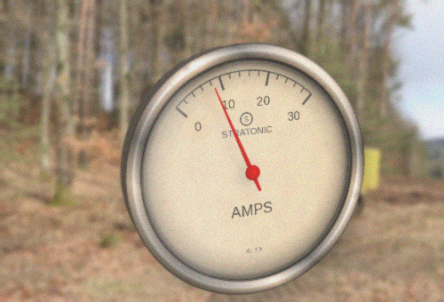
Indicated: 8,A
